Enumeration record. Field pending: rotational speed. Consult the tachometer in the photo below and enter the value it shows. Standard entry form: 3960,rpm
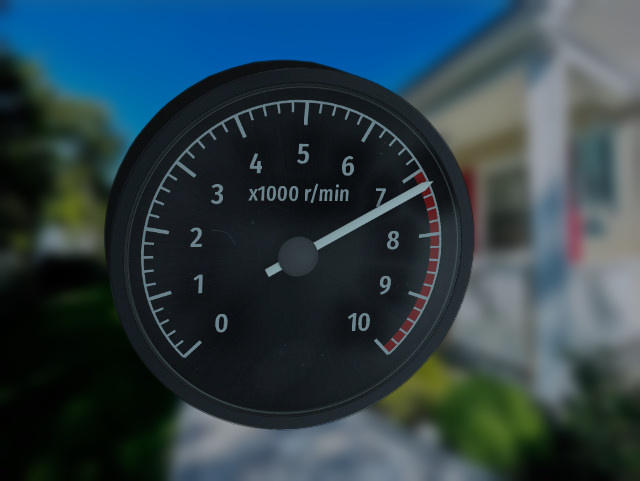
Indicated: 7200,rpm
